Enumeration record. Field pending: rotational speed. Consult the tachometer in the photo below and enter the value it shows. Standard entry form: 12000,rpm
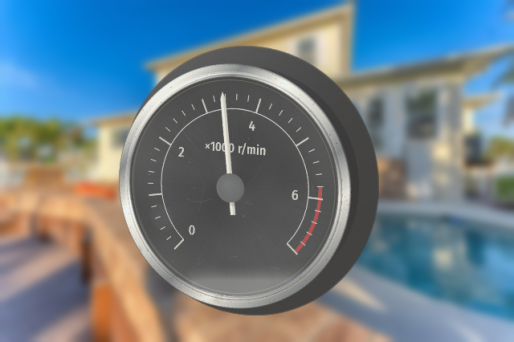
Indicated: 3400,rpm
